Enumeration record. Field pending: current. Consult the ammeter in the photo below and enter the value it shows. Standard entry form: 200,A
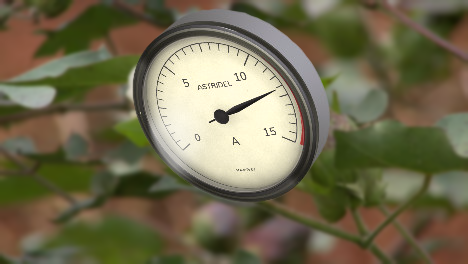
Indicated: 12,A
